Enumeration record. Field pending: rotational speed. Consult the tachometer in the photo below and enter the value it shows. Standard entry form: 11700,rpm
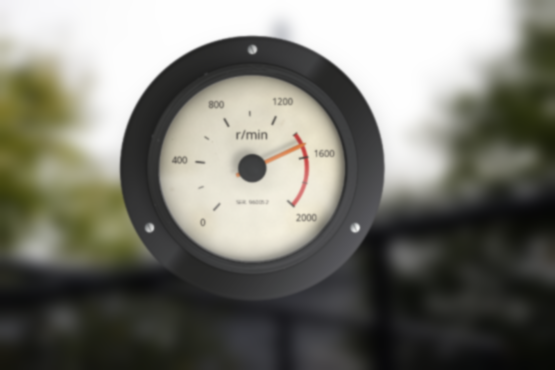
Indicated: 1500,rpm
